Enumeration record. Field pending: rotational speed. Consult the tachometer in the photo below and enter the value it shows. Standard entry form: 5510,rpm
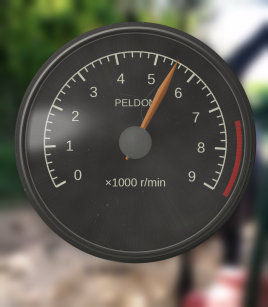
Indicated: 5500,rpm
